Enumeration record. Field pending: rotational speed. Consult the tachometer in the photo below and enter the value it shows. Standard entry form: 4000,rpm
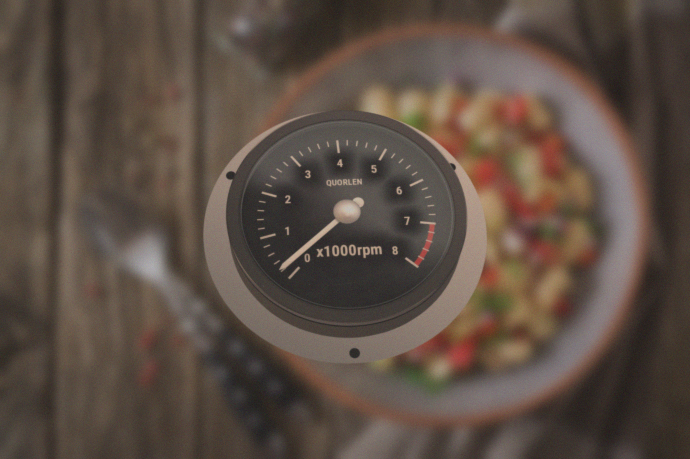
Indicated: 200,rpm
